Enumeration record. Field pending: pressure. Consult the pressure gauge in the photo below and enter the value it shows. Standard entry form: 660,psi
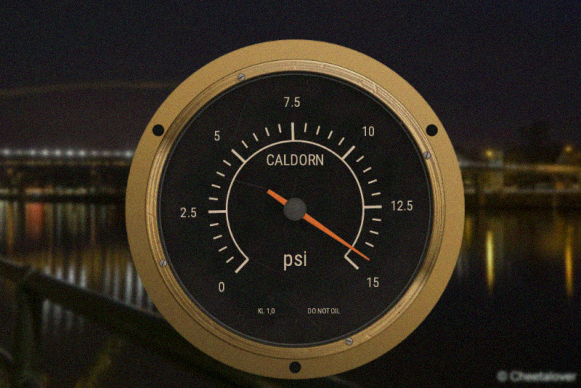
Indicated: 14.5,psi
